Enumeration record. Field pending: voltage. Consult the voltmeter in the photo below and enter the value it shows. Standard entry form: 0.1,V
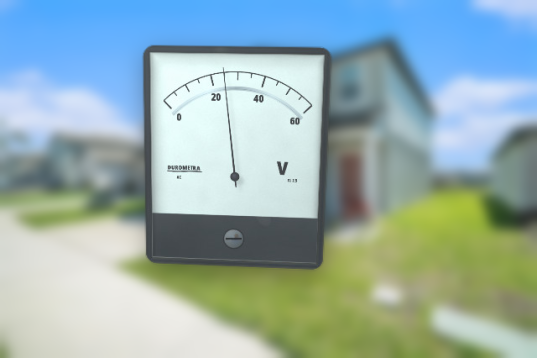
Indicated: 25,V
